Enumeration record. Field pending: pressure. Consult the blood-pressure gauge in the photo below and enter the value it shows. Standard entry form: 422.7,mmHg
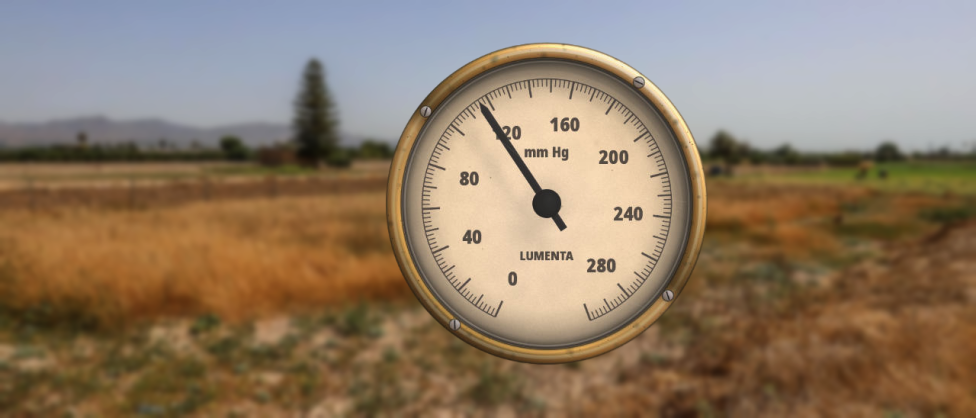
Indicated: 116,mmHg
